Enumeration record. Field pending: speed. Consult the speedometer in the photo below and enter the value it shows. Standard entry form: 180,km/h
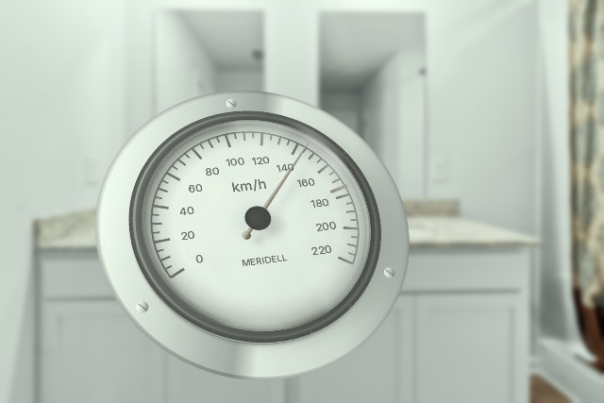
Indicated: 145,km/h
